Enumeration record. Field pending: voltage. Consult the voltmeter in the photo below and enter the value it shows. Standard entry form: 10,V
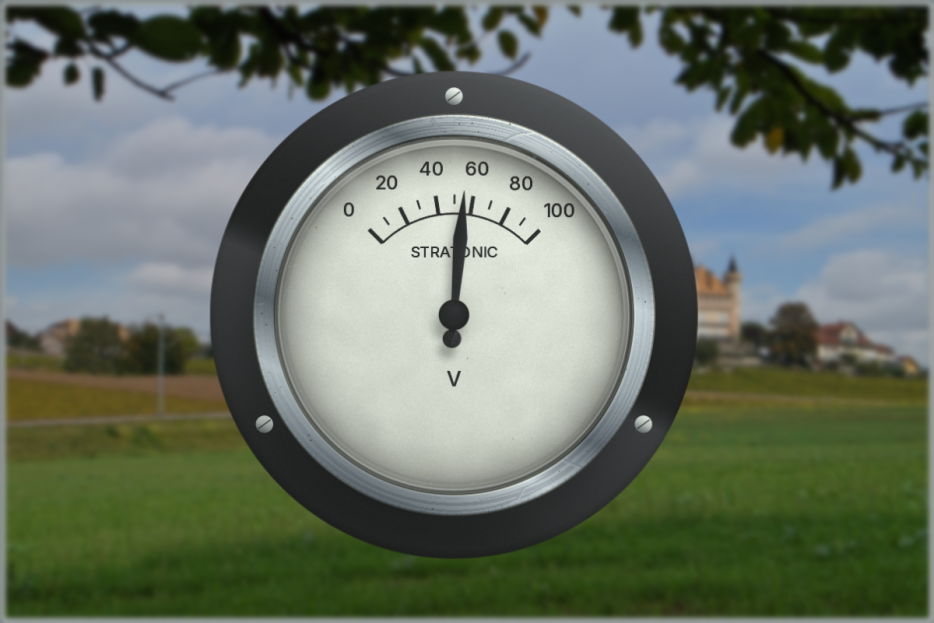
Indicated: 55,V
